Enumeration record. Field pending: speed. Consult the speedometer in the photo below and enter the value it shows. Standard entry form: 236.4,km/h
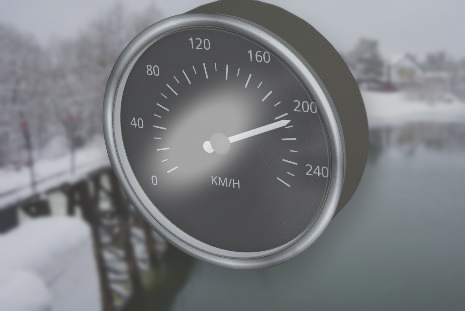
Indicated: 205,km/h
